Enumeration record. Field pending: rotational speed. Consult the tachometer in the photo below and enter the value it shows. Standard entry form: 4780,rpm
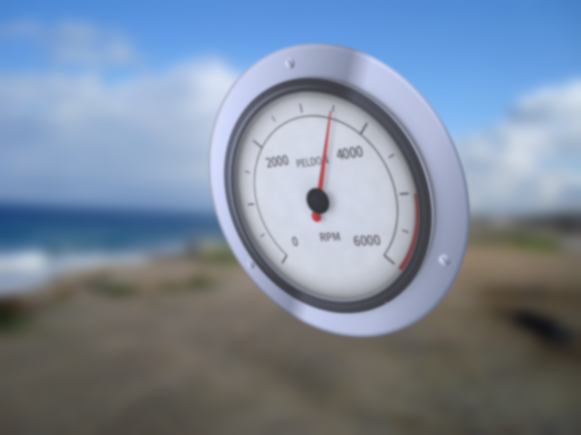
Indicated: 3500,rpm
